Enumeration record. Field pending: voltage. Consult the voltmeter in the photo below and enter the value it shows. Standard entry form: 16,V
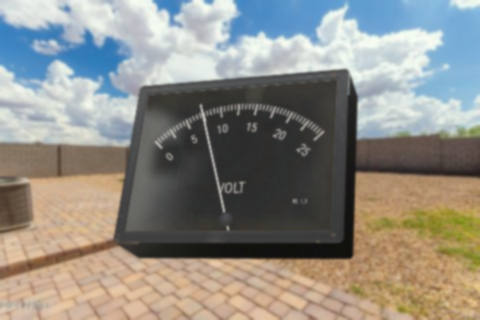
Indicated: 7.5,V
